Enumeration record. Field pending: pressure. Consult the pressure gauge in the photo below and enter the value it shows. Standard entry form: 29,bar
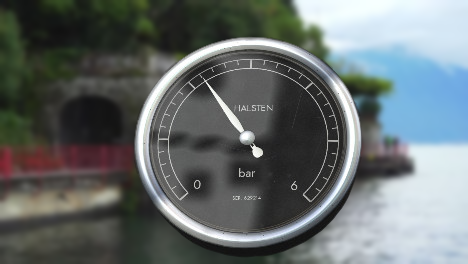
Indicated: 2.2,bar
